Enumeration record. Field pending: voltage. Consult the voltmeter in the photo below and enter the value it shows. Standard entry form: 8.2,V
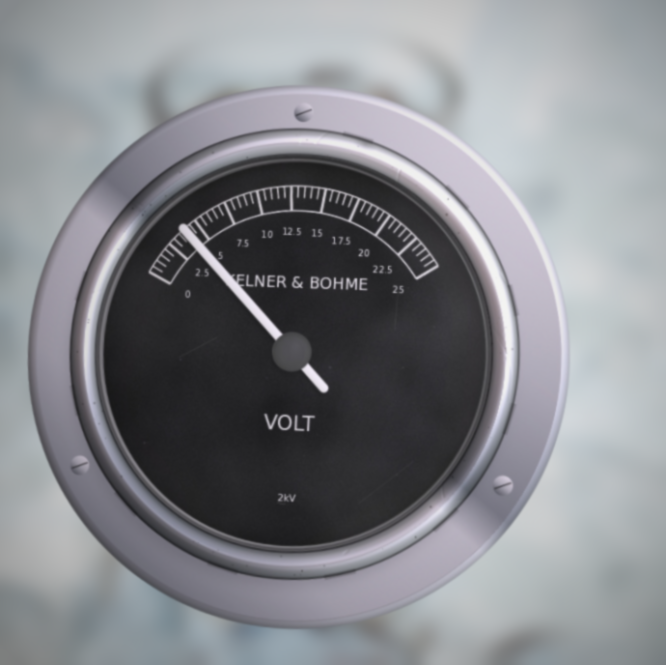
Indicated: 4,V
